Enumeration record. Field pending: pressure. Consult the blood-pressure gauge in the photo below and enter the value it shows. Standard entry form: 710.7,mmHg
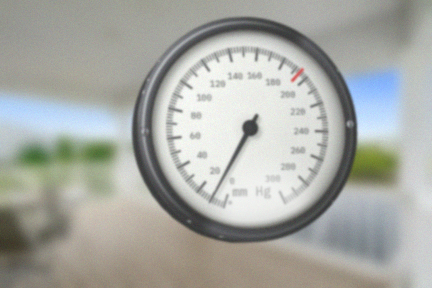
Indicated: 10,mmHg
